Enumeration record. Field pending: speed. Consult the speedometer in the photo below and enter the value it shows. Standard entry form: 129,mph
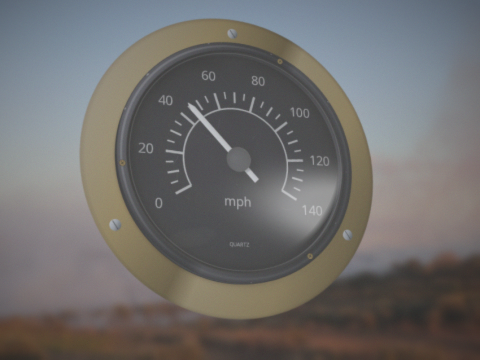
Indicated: 45,mph
